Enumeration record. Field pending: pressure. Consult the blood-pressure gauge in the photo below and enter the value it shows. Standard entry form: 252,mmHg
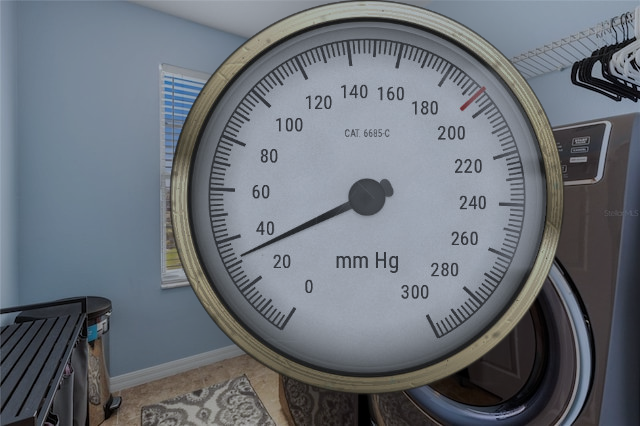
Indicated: 32,mmHg
